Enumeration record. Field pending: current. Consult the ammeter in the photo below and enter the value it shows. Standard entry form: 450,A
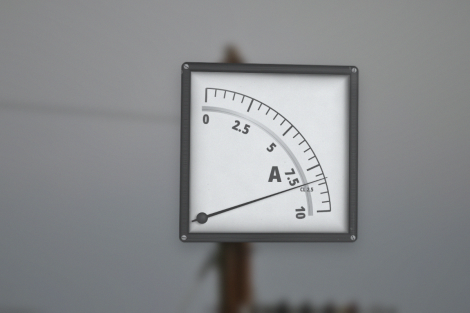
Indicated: 8.25,A
